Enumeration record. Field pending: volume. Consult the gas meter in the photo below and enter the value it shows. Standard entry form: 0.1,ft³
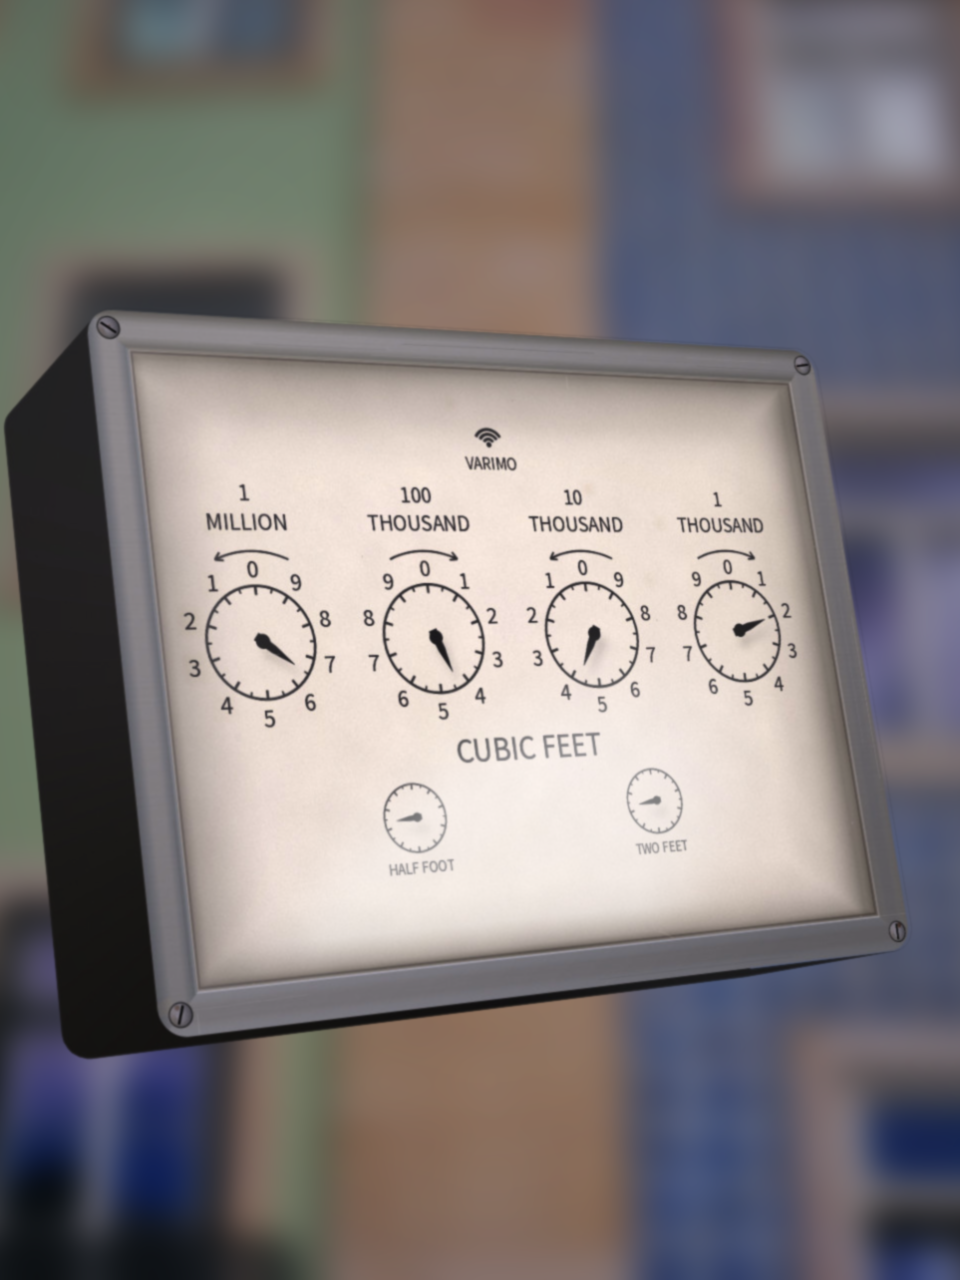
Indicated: 644200,ft³
